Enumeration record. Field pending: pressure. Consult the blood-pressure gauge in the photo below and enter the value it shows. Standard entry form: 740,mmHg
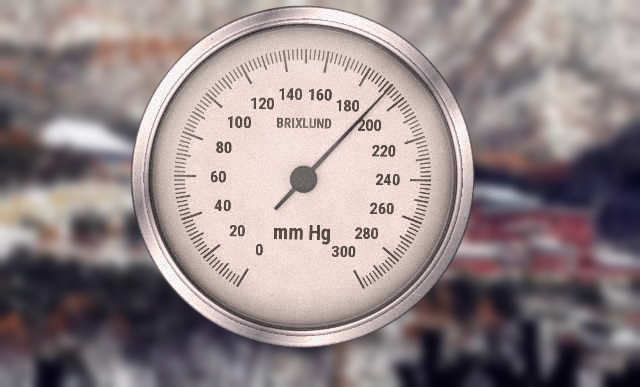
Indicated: 192,mmHg
